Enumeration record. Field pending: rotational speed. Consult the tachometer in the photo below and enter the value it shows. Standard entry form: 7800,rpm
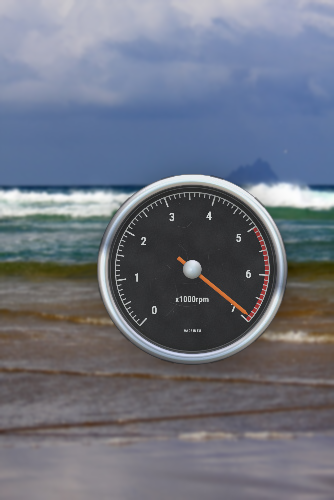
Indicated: 6900,rpm
